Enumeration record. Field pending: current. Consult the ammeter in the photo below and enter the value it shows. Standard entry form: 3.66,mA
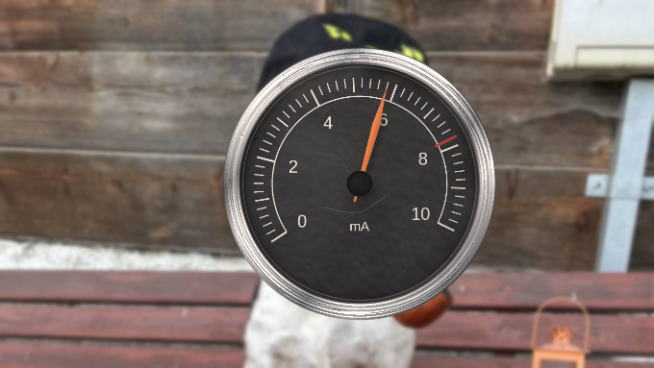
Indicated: 5.8,mA
